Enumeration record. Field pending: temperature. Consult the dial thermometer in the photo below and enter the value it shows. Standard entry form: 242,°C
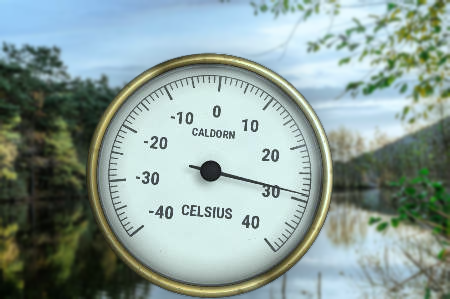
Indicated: 29,°C
